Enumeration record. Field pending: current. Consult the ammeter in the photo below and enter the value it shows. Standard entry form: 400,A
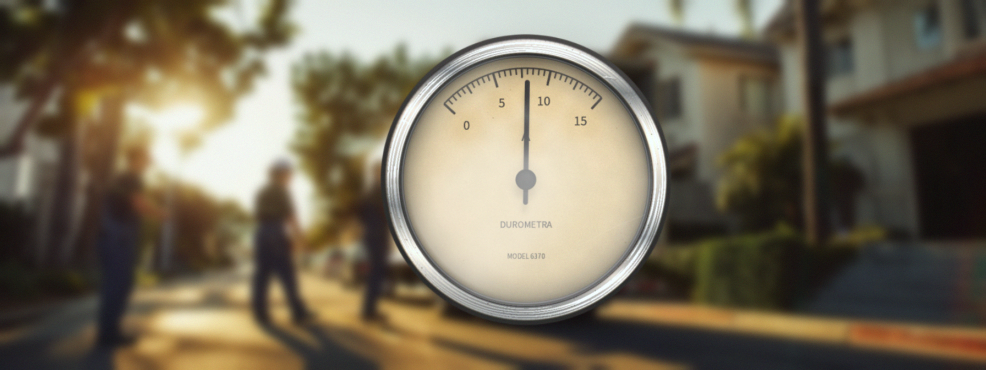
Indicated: 8,A
